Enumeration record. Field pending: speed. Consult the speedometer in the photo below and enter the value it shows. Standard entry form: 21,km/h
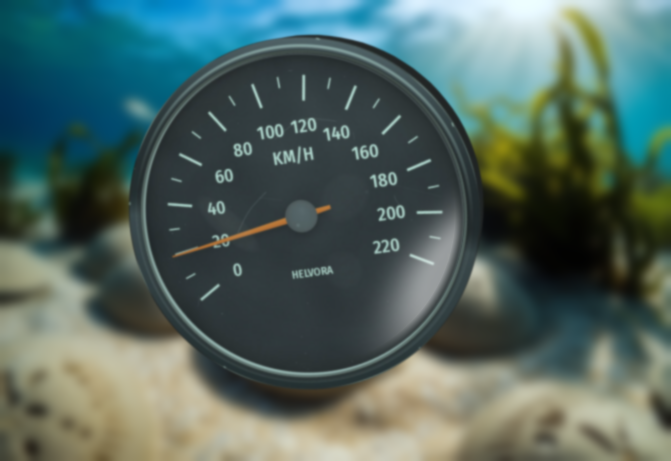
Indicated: 20,km/h
